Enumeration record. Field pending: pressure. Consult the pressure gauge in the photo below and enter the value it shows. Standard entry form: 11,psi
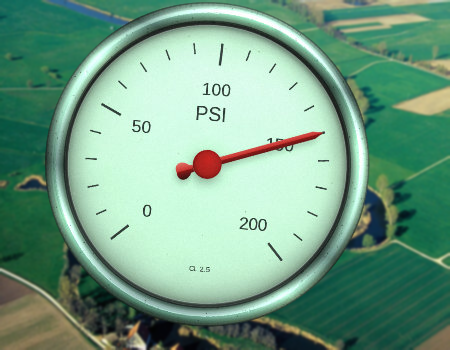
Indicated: 150,psi
